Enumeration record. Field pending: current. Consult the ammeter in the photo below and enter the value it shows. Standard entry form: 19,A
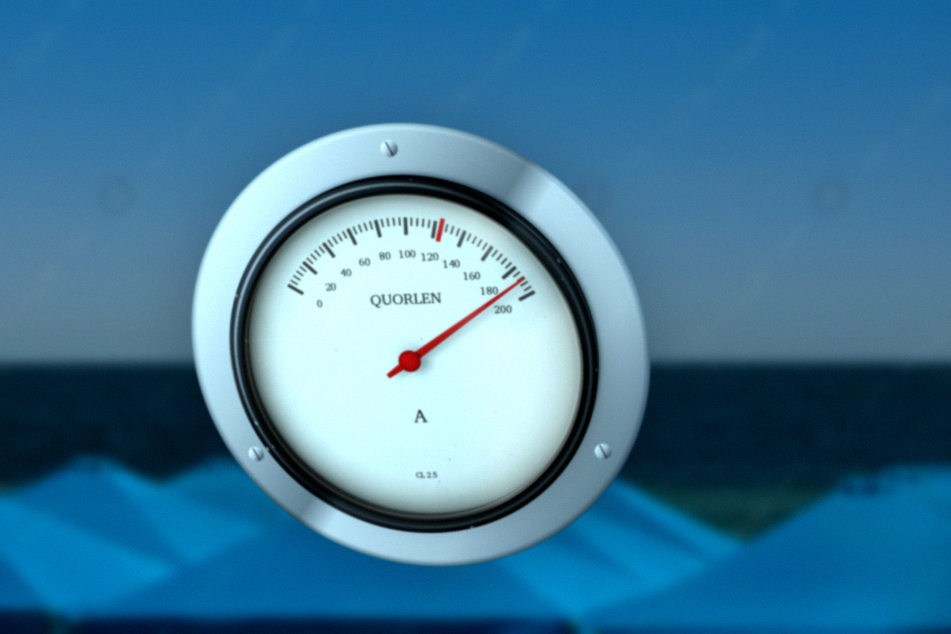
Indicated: 188,A
